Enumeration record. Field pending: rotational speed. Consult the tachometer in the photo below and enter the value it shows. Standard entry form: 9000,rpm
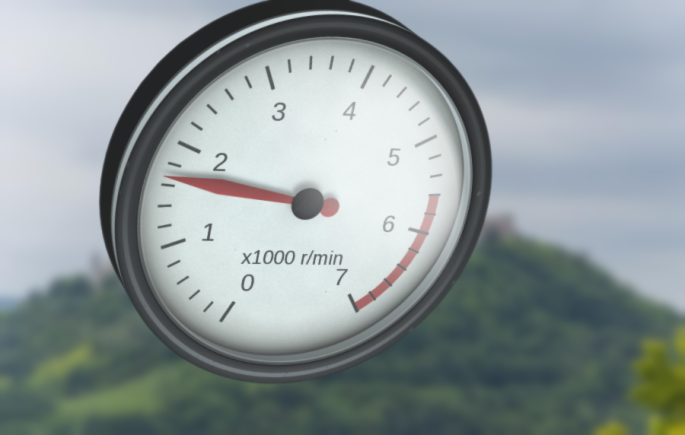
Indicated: 1700,rpm
